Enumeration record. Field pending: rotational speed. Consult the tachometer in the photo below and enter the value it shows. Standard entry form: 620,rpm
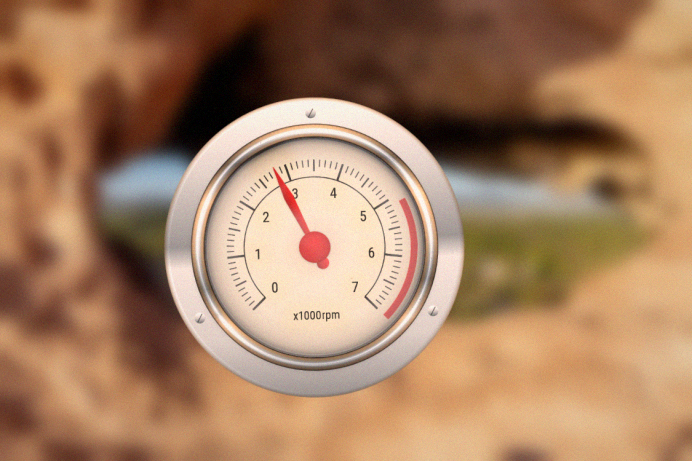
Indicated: 2800,rpm
